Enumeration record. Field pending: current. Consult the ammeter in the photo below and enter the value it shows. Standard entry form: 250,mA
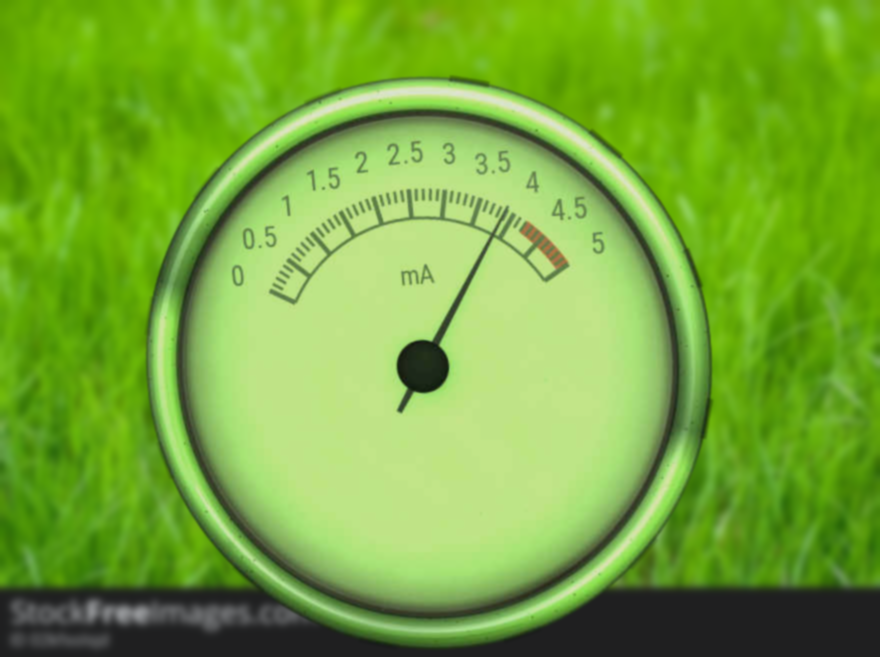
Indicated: 3.9,mA
